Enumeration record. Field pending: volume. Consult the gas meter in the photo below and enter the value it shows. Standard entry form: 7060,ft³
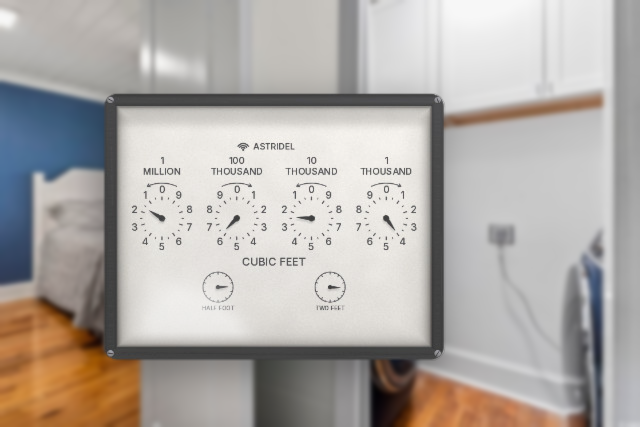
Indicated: 162400,ft³
